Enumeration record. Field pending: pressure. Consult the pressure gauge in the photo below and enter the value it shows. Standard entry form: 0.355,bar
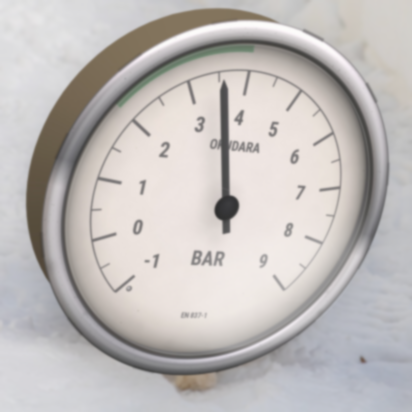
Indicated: 3.5,bar
